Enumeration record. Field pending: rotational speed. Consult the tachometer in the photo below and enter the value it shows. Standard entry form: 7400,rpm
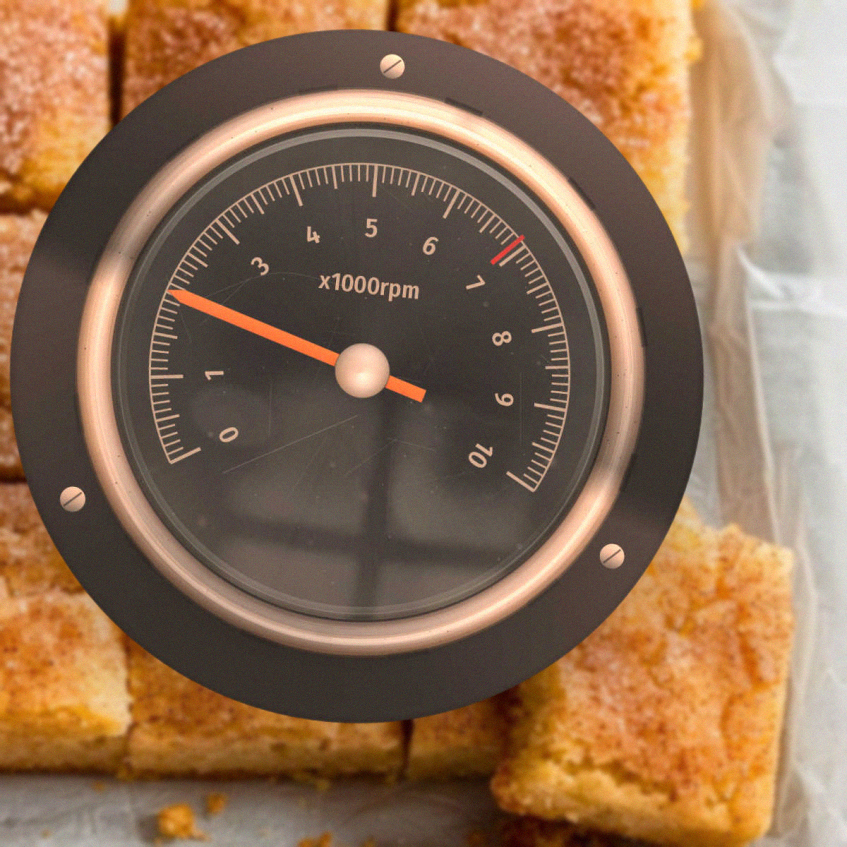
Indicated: 2000,rpm
